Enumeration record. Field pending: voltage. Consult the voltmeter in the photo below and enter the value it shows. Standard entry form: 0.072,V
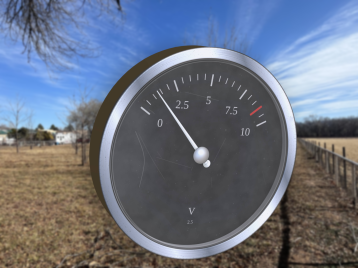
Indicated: 1.25,V
